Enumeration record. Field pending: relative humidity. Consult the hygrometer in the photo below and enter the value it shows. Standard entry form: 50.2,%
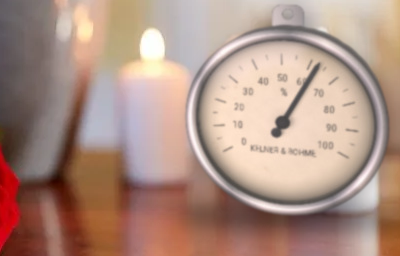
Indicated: 62.5,%
